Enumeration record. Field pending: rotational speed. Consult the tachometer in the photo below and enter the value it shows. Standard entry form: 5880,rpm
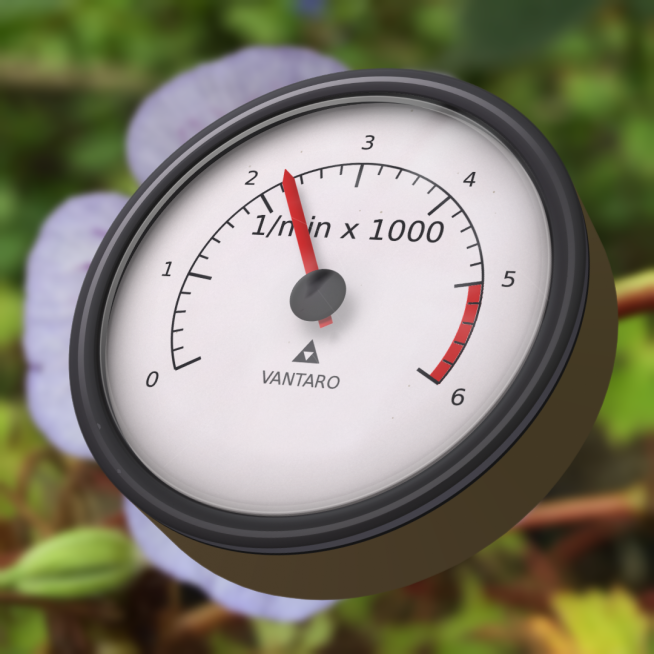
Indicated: 2300,rpm
